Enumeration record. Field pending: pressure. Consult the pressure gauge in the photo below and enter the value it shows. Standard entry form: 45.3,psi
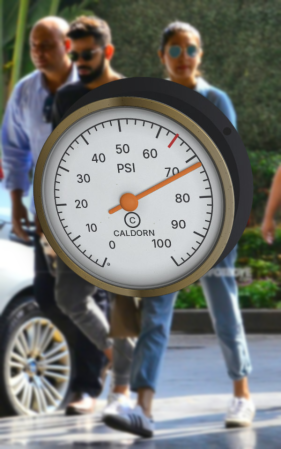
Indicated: 72,psi
